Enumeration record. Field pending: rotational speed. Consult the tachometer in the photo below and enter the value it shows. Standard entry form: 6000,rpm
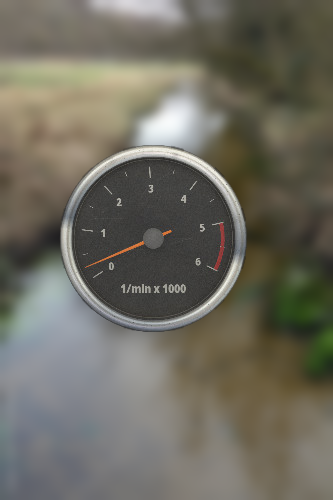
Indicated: 250,rpm
